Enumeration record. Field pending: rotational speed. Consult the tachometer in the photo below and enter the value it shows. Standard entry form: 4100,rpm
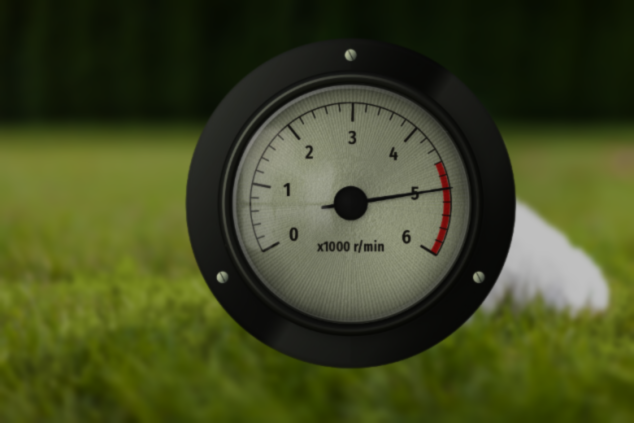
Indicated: 5000,rpm
